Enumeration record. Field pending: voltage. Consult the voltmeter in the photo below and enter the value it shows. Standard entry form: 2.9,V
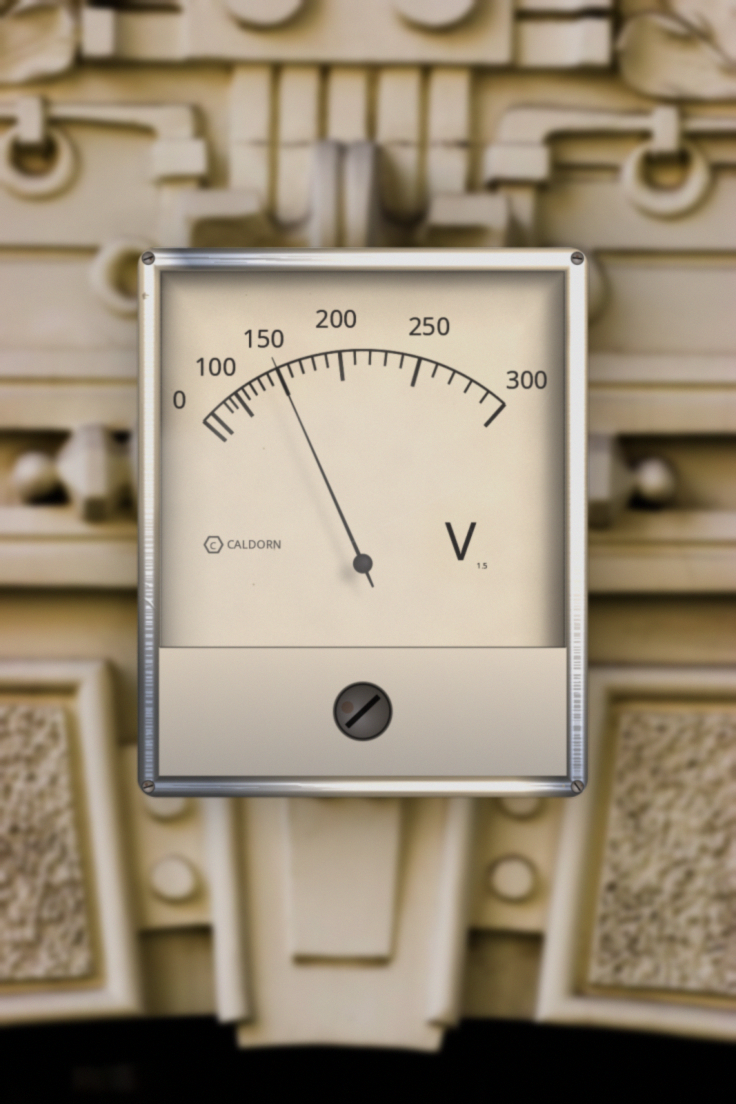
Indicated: 150,V
